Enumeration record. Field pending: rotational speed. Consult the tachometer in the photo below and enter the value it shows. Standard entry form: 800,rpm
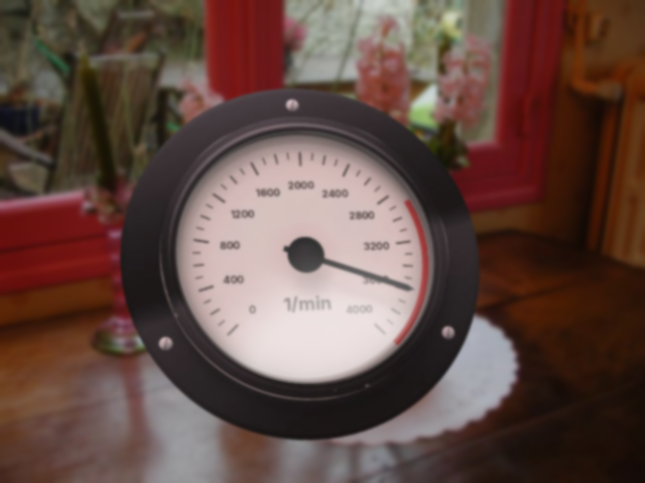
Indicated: 3600,rpm
